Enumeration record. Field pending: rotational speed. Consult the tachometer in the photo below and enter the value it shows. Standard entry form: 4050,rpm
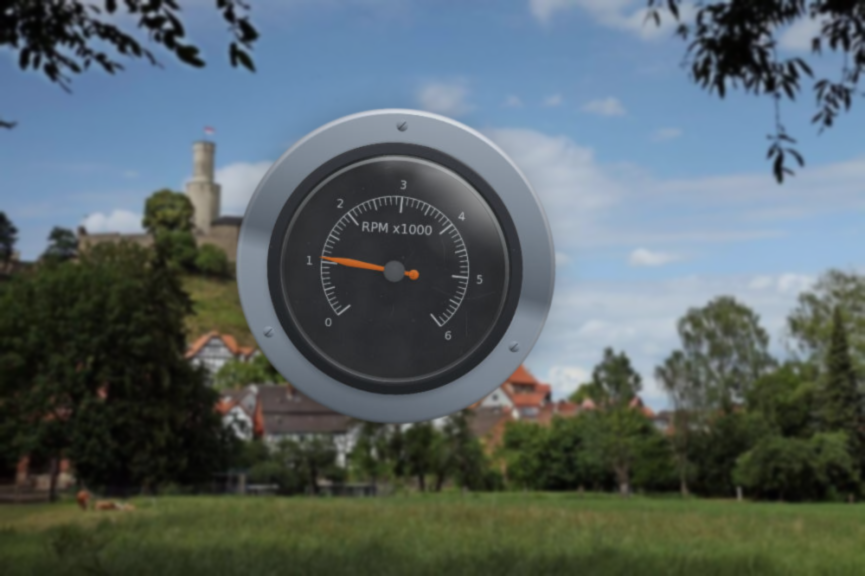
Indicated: 1100,rpm
